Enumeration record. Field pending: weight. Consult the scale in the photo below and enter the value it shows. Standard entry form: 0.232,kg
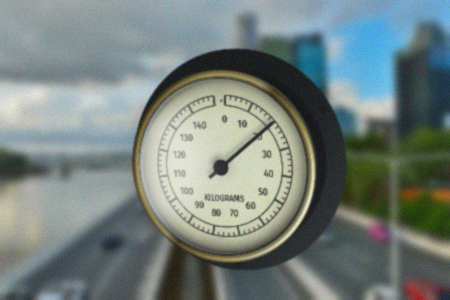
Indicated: 20,kg
